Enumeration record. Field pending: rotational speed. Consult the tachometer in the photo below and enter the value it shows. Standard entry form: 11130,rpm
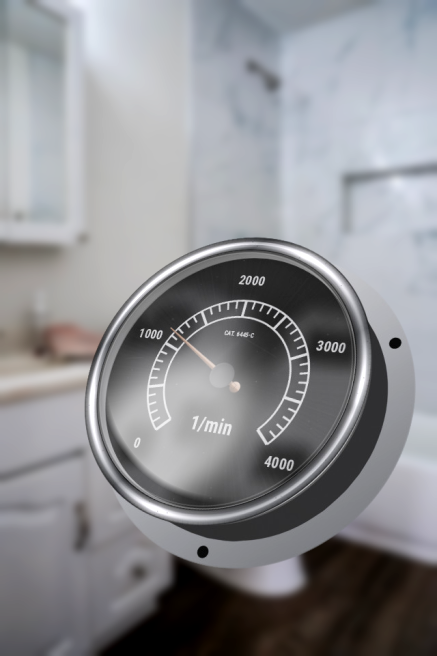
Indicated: 1150,rpm
